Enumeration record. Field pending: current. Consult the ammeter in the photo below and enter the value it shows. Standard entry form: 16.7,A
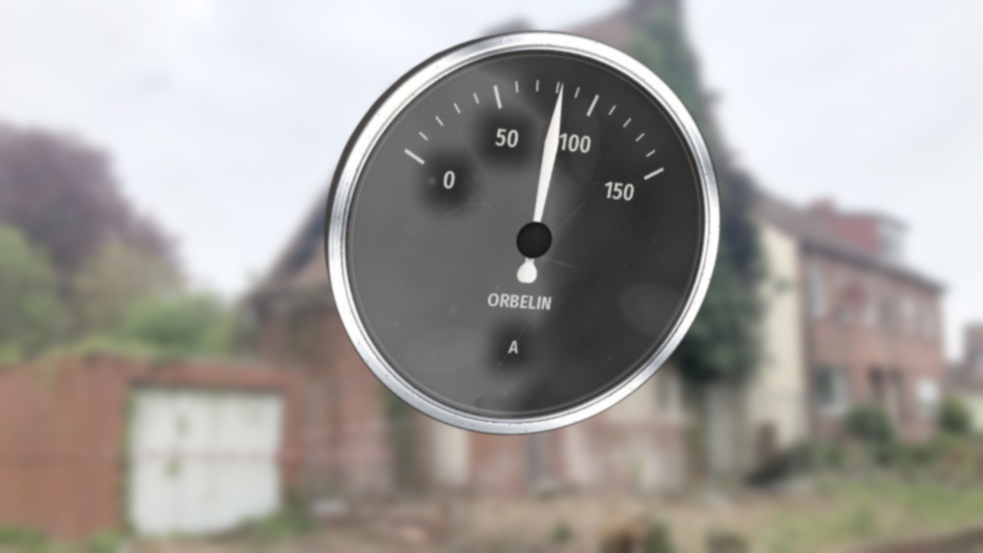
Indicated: 80,A
